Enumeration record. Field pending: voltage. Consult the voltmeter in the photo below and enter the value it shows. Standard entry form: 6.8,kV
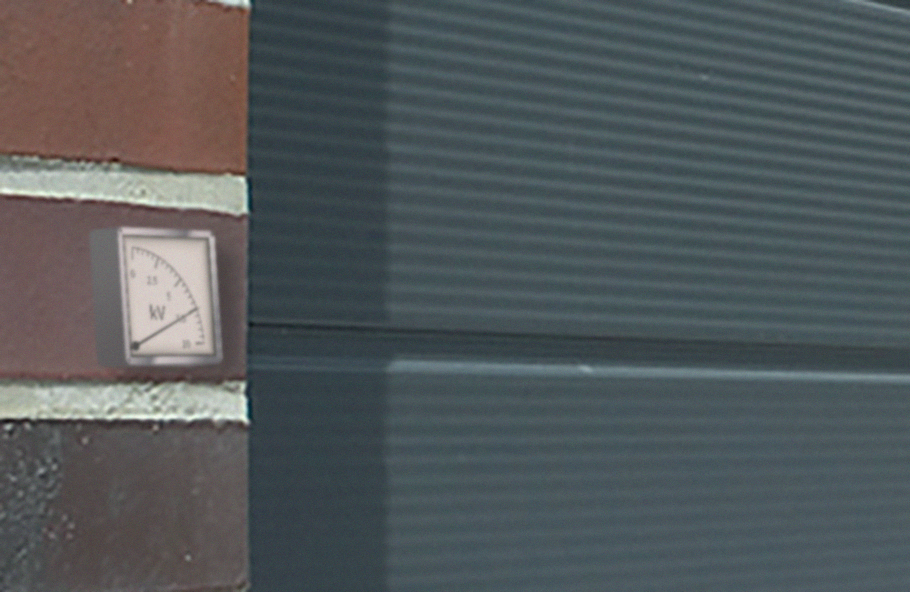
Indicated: 7.5,kV
